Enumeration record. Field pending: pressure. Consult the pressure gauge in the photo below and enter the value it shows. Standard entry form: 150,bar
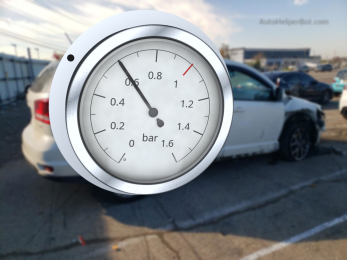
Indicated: 0.6,bar
